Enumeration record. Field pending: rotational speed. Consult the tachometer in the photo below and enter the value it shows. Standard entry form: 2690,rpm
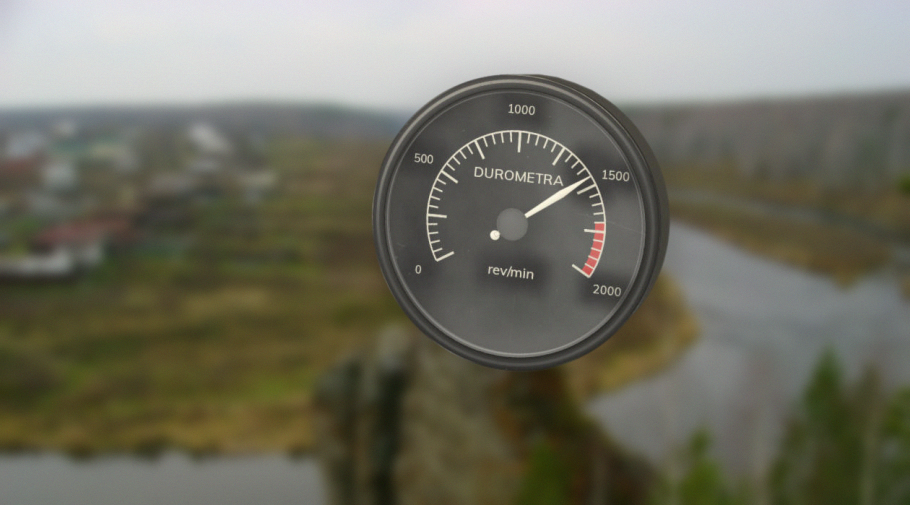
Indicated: 1450,rpm
